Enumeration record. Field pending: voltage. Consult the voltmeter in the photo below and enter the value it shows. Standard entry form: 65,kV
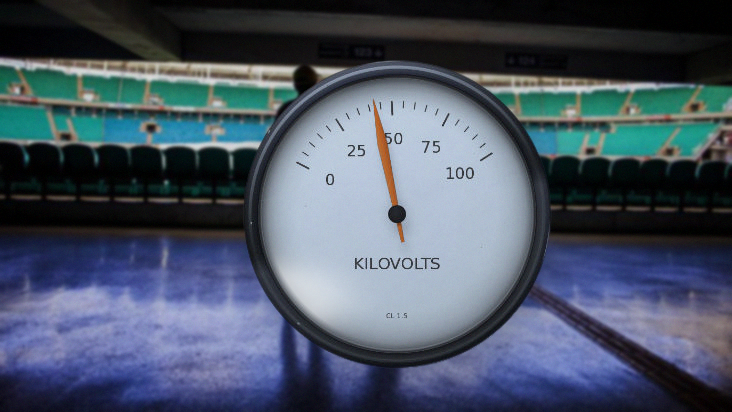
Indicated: 42.5,kV
